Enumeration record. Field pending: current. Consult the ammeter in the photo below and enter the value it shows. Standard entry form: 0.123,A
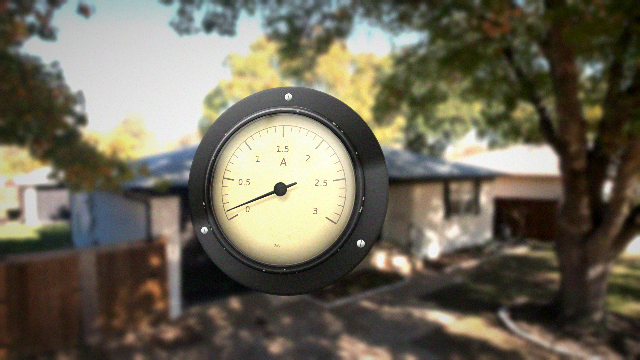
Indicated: 0.1,A
